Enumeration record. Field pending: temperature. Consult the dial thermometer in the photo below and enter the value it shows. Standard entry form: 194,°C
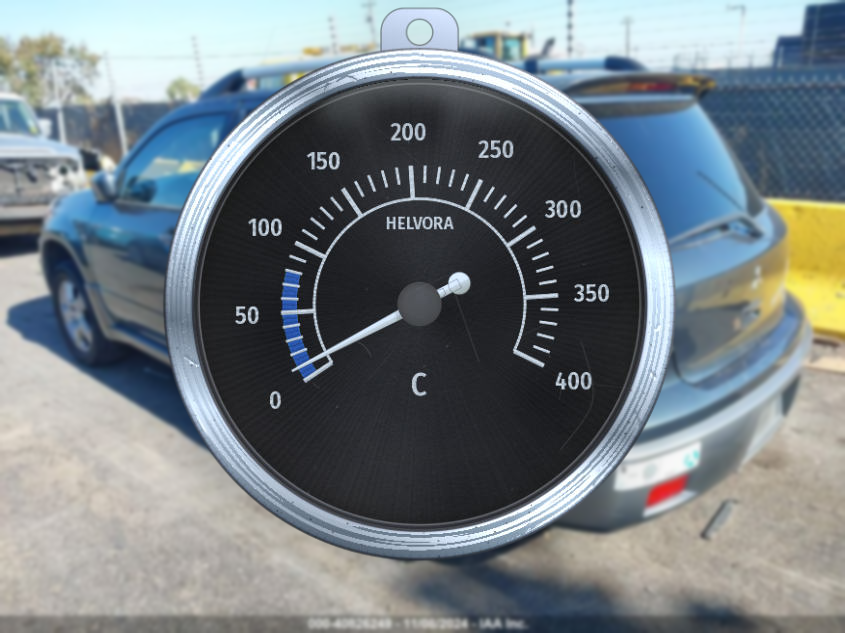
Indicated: 10,°C
